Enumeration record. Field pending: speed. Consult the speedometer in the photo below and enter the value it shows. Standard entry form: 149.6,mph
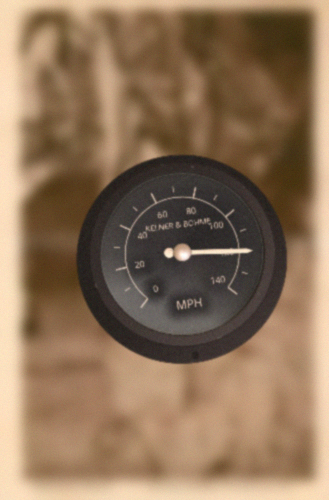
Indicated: 120,mph
